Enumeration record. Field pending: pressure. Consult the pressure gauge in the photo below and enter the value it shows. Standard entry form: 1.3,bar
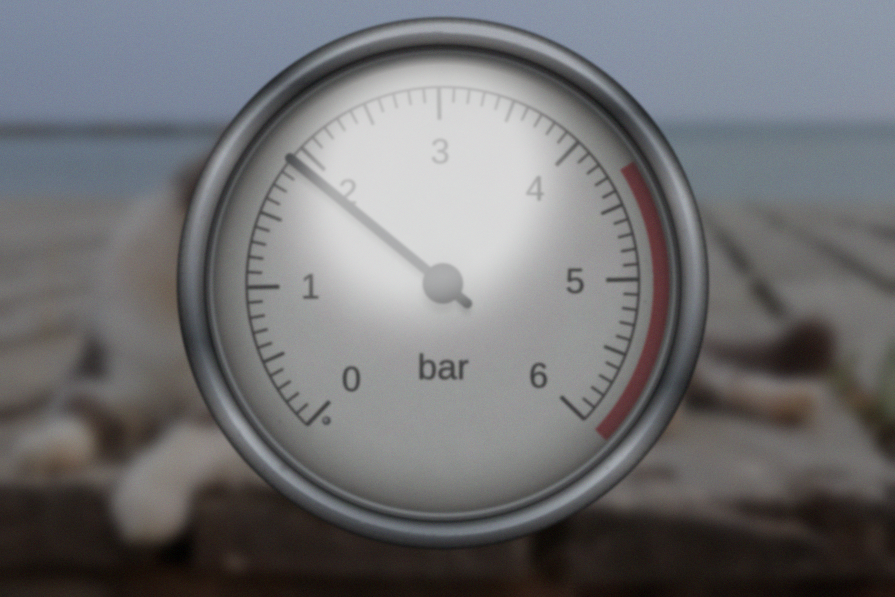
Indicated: 1.9,bar
